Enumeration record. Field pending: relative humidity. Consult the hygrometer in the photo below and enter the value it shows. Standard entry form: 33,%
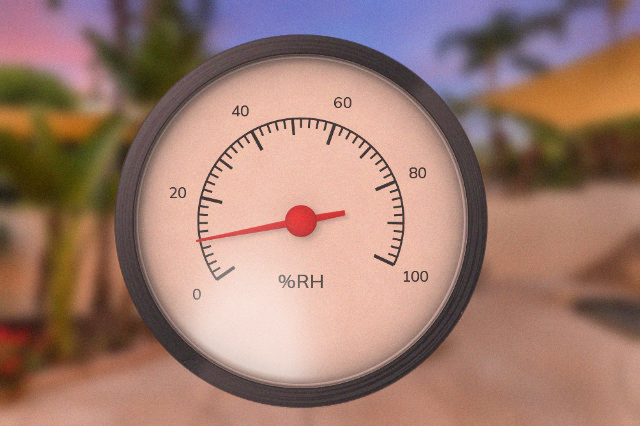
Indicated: 10,%
